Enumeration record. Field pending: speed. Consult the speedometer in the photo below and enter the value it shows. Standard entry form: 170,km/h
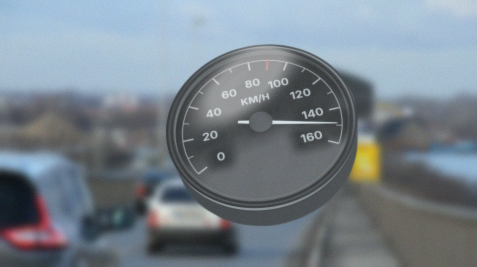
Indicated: 150,km/h
